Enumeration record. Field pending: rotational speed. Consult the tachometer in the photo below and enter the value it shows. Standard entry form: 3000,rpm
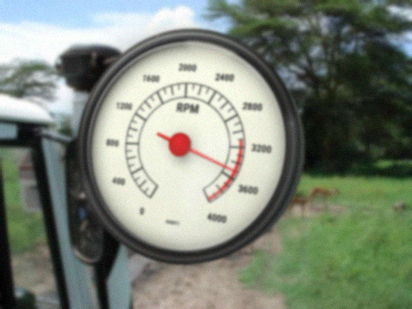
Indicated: 3500,rpm
